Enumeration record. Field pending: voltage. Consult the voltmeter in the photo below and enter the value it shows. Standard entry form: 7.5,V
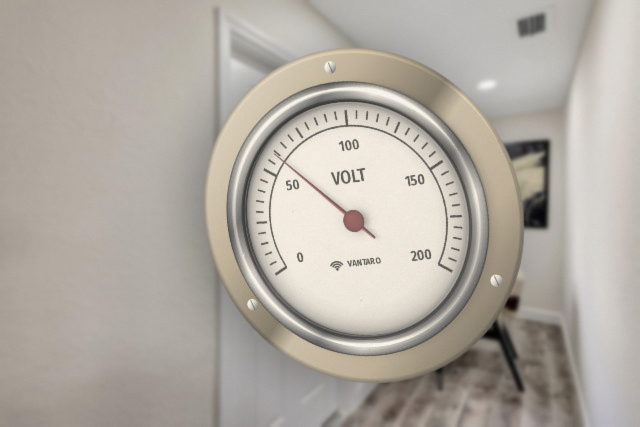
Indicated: 60,V
